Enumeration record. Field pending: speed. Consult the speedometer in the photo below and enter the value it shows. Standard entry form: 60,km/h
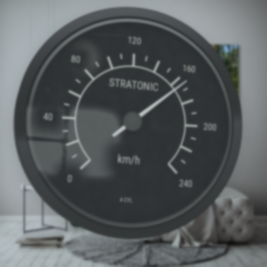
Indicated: 165,km/h
